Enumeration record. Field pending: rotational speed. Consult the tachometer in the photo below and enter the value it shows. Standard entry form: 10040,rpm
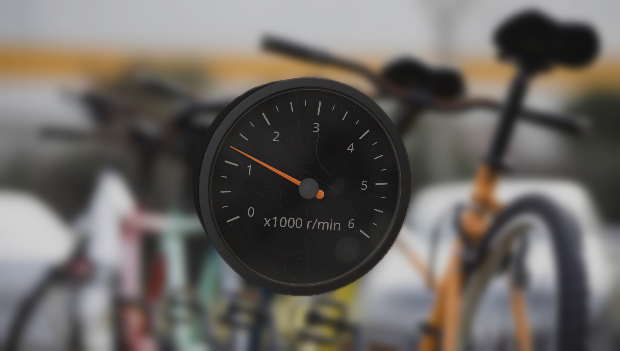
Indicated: 1250,rpm
